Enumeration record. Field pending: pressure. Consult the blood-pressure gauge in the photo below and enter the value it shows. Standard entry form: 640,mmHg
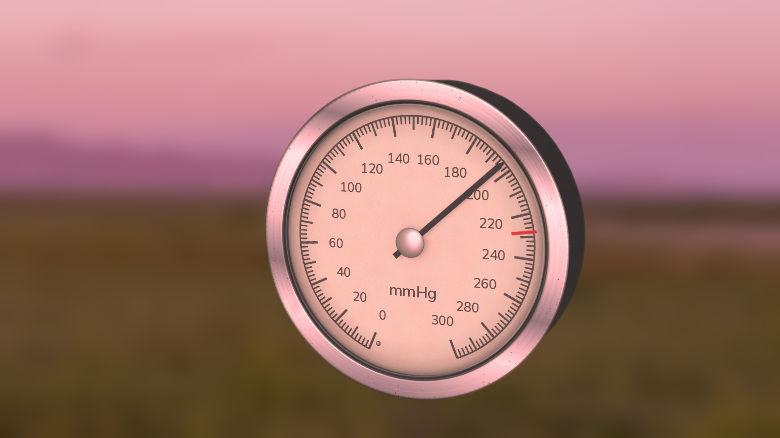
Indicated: 196,mmHg
